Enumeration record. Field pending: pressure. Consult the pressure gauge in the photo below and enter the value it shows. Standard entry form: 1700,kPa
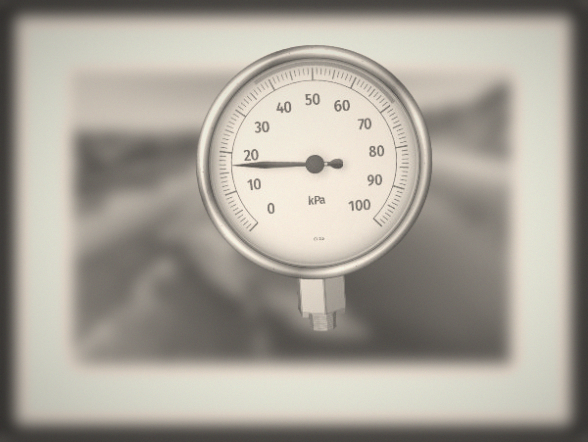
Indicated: 17,kPa
